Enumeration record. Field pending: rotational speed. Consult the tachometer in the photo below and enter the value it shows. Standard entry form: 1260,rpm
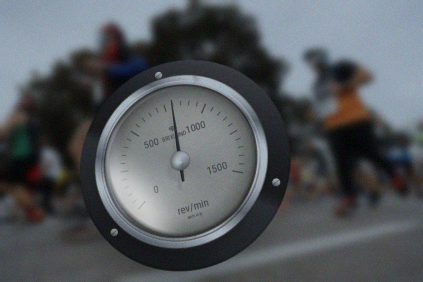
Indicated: 800,rpm
